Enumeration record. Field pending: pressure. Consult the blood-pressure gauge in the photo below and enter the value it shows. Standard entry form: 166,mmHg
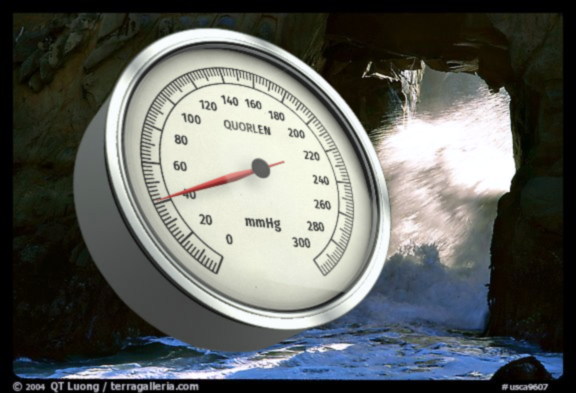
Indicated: 40,mmHg
